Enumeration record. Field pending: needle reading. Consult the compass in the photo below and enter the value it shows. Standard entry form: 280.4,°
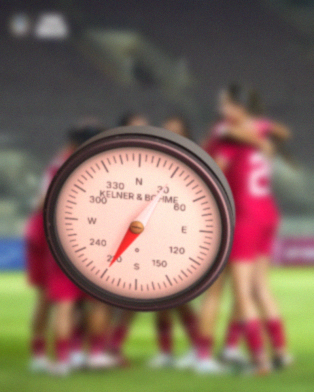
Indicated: 210,°
